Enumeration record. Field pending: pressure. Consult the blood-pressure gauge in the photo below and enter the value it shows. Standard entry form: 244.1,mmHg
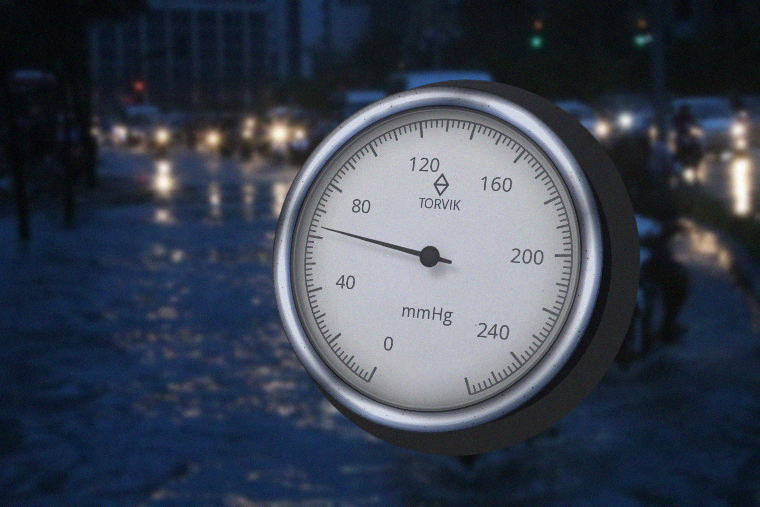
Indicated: 64,mmHg
